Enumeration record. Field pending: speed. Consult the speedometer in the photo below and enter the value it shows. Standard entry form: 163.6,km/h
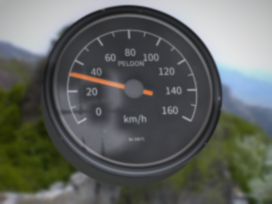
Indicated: 30,km/h
